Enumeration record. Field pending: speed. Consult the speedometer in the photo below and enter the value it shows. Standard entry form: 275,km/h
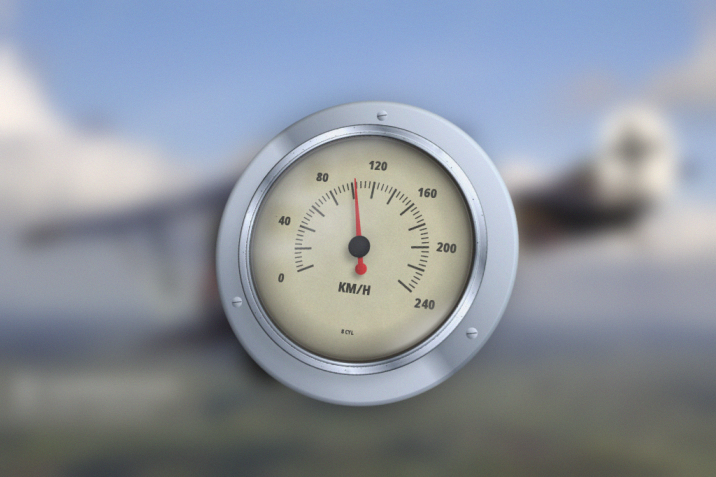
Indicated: 104,km/h
